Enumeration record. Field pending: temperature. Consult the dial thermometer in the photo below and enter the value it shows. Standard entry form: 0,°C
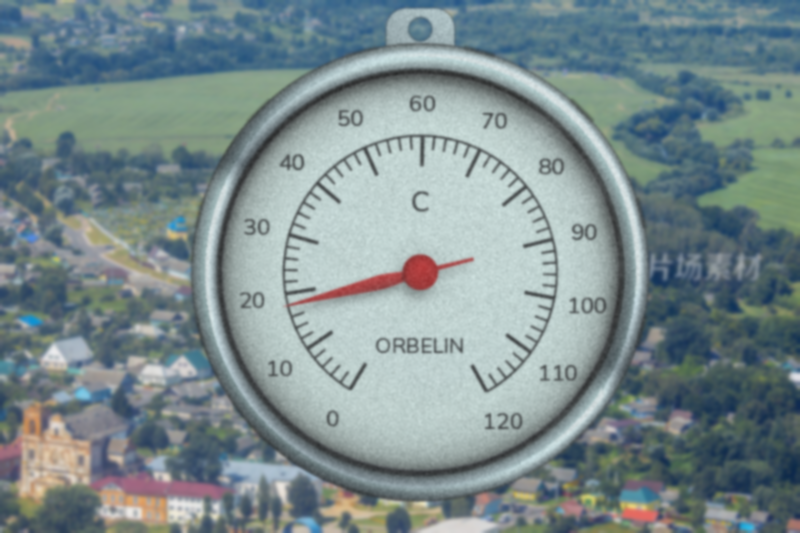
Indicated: 18,°C
